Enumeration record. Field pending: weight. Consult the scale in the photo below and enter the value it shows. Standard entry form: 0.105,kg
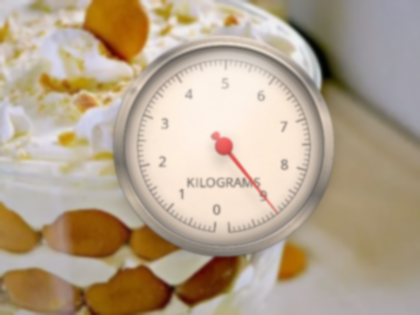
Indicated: 9,kg
